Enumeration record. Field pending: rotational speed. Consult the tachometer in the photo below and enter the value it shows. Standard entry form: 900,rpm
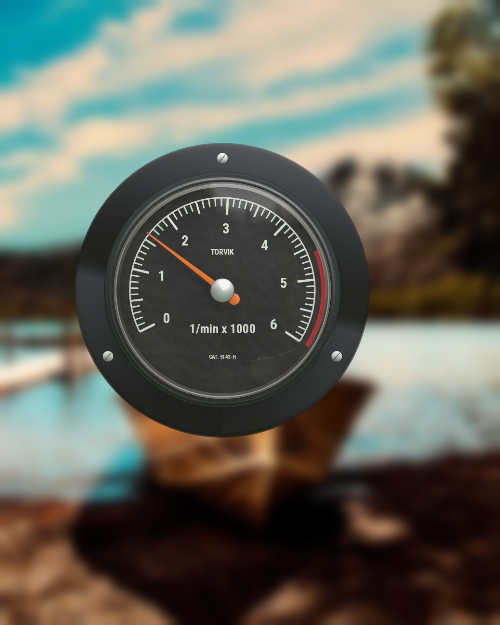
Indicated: 1600,rpm
